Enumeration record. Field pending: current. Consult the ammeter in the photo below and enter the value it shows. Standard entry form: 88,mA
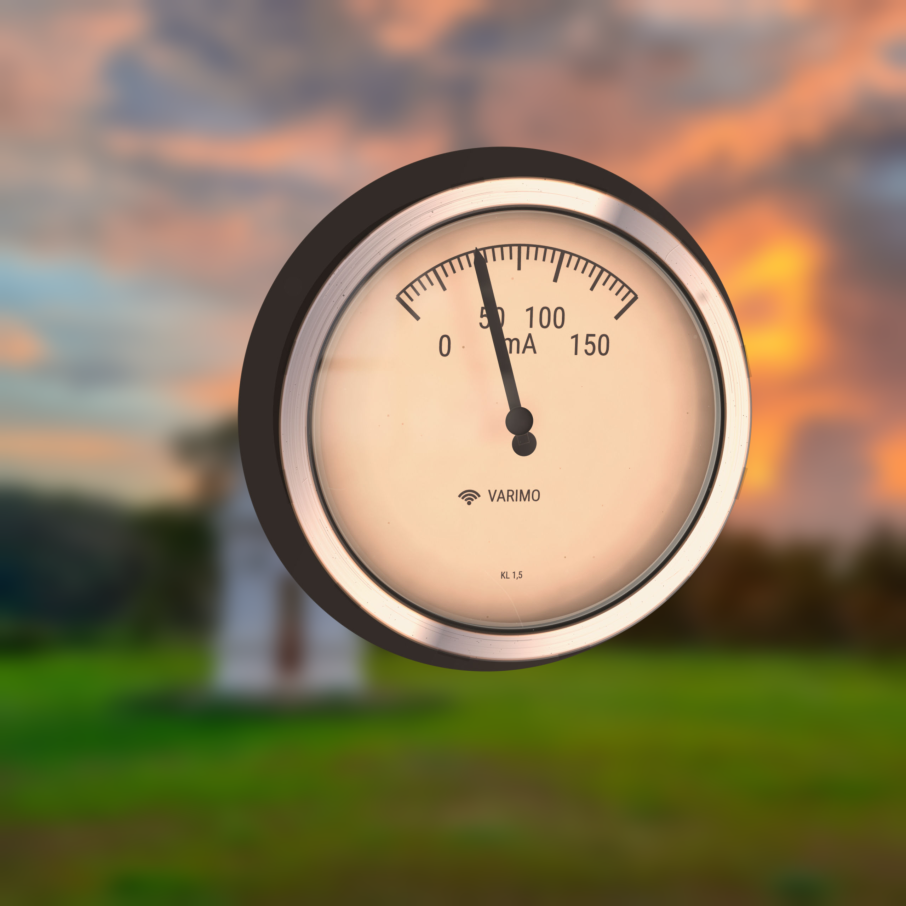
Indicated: 50,mA
